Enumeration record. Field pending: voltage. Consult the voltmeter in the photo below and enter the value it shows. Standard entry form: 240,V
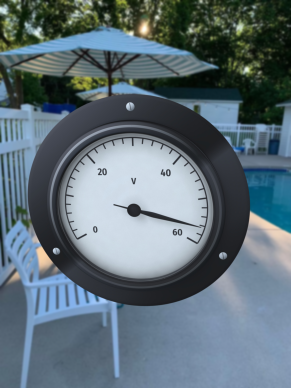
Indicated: 56,V
